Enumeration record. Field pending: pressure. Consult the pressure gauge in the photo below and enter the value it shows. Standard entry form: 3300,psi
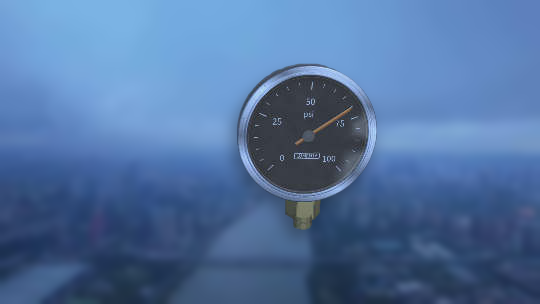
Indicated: 70,psi
